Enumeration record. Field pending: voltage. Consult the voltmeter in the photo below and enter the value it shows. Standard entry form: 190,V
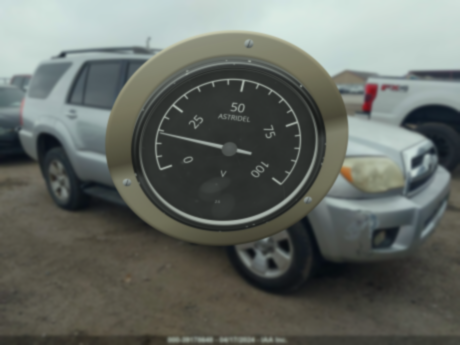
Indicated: 15,V
